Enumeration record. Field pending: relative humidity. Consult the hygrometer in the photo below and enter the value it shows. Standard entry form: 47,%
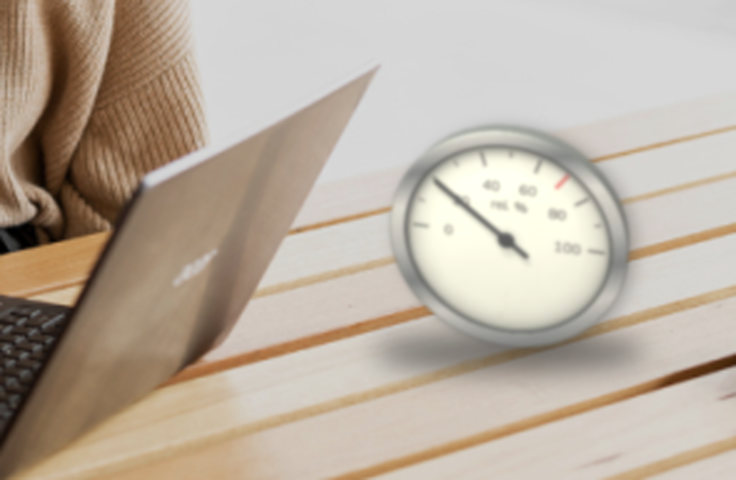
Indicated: 20,%
